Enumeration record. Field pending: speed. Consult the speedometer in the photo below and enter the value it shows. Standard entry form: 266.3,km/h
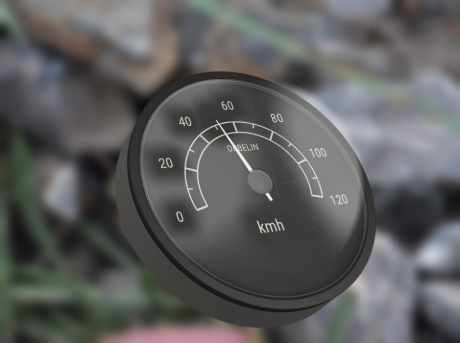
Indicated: 50,km/h
